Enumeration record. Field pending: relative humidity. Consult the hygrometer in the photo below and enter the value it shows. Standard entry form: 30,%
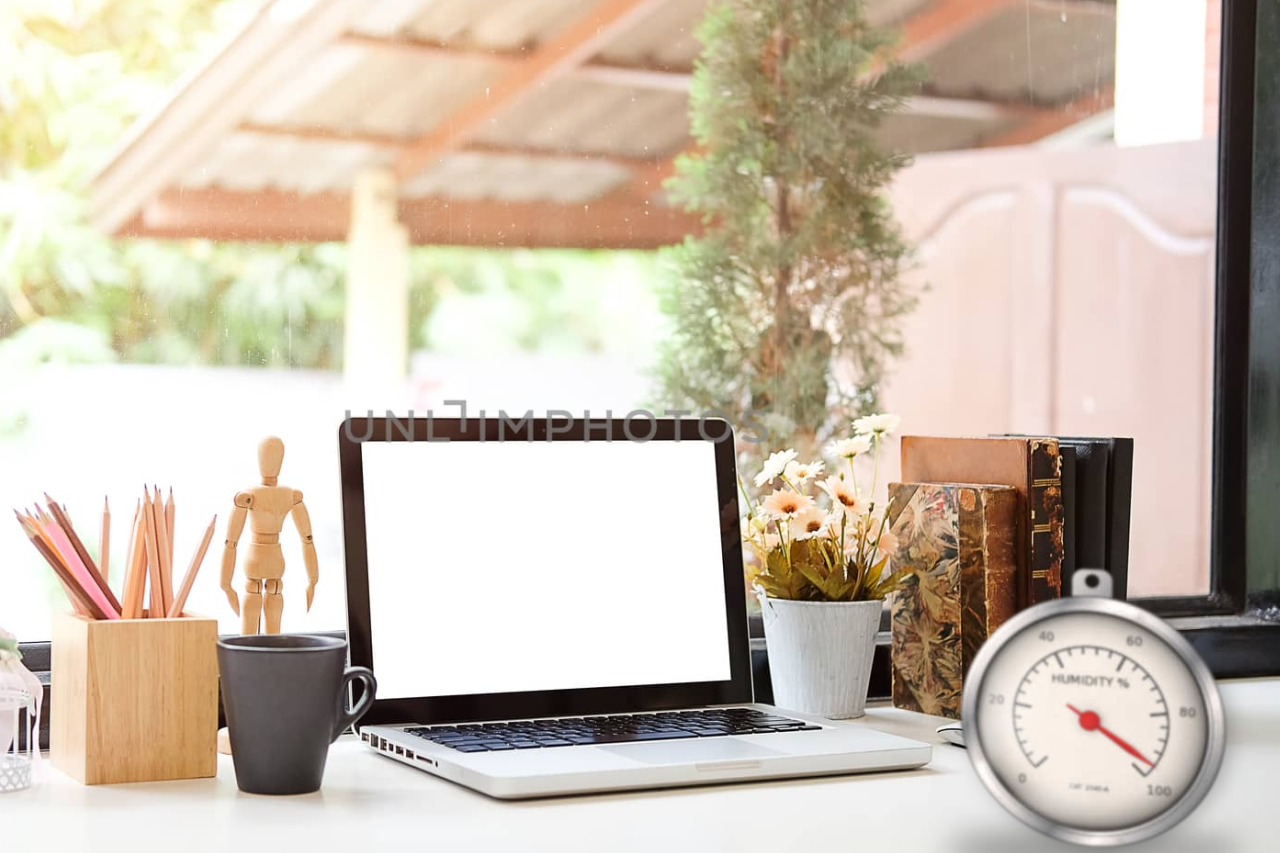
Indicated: 96,%
